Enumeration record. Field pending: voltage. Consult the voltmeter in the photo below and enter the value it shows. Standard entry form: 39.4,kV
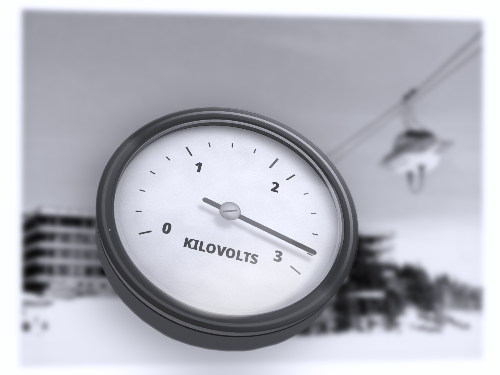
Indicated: 2.8,kV
